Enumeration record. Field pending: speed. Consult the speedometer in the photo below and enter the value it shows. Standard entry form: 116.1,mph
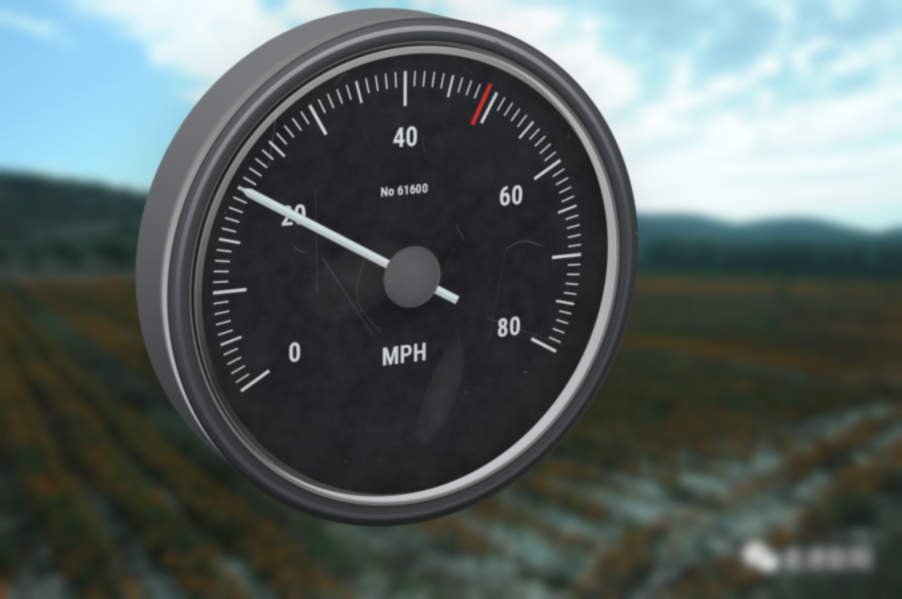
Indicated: 20,mph
